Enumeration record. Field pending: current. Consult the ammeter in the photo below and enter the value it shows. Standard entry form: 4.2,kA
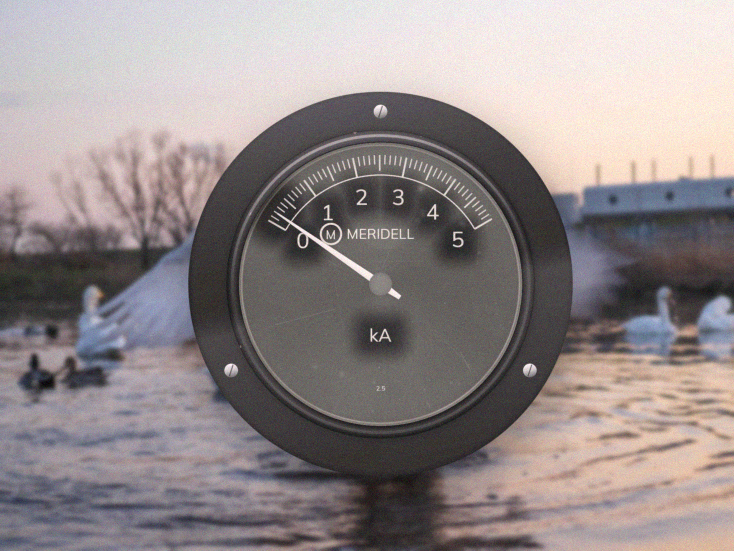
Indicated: 0.2,kA
